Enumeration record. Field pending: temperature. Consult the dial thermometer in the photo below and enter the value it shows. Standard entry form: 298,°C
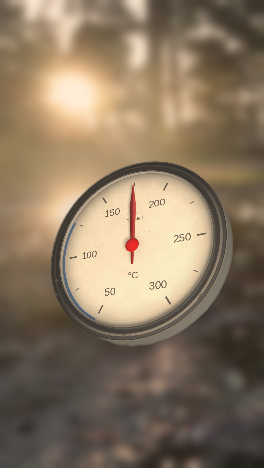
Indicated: 175,°C
